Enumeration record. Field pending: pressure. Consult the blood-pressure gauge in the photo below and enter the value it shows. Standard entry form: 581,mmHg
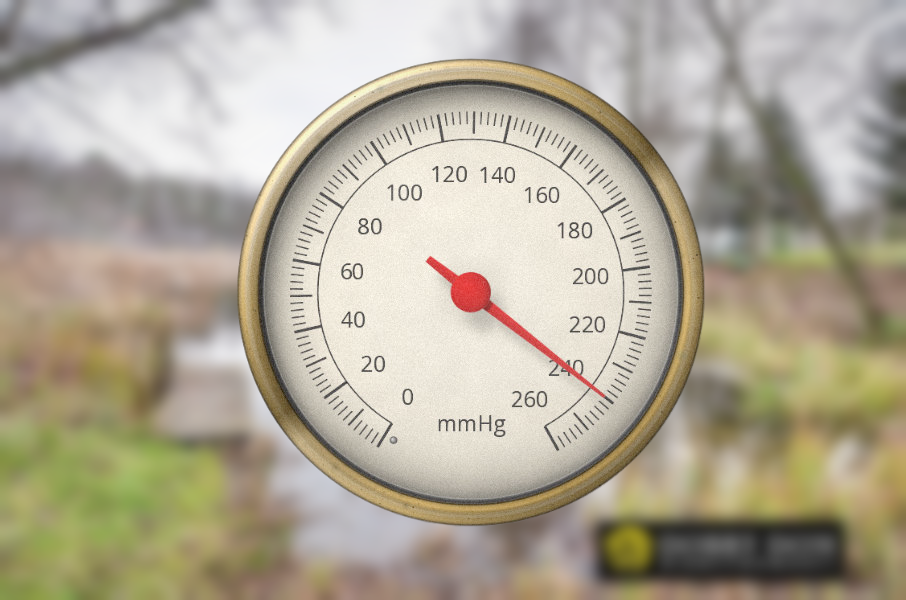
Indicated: 240,mmHg
